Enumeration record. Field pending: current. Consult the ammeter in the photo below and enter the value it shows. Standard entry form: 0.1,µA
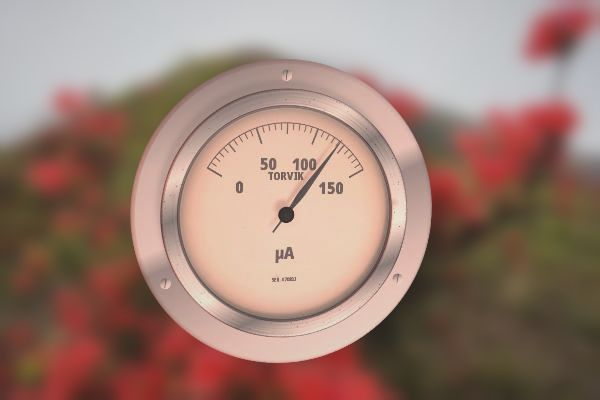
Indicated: 120,µA
